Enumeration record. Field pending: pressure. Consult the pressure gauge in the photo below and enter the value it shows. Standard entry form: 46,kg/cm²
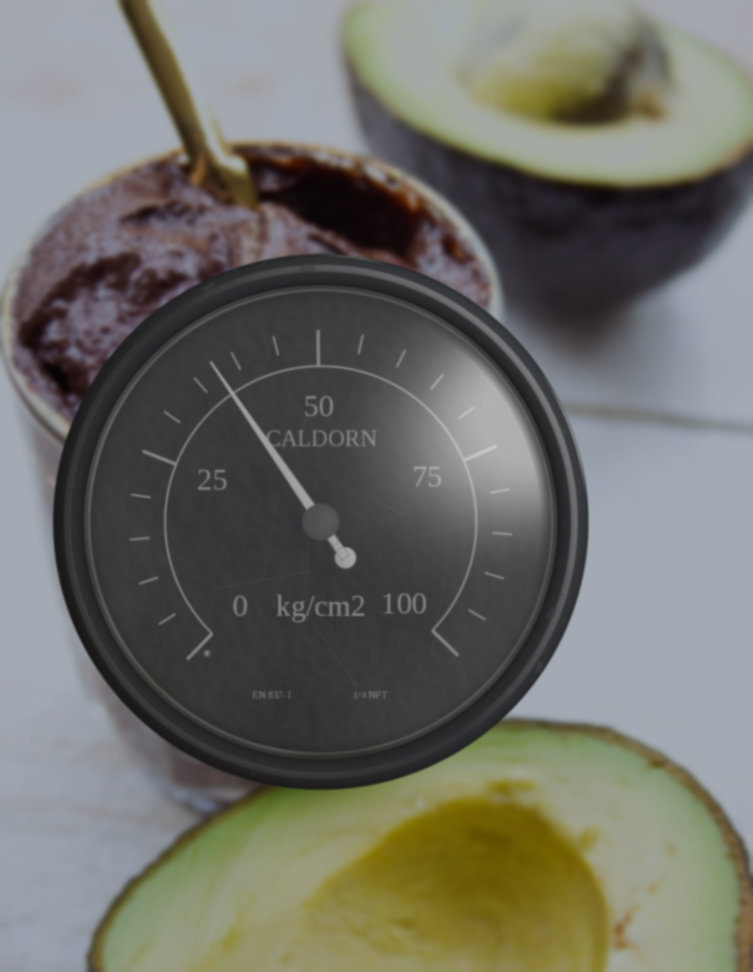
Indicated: 37.5,kg/cm²
